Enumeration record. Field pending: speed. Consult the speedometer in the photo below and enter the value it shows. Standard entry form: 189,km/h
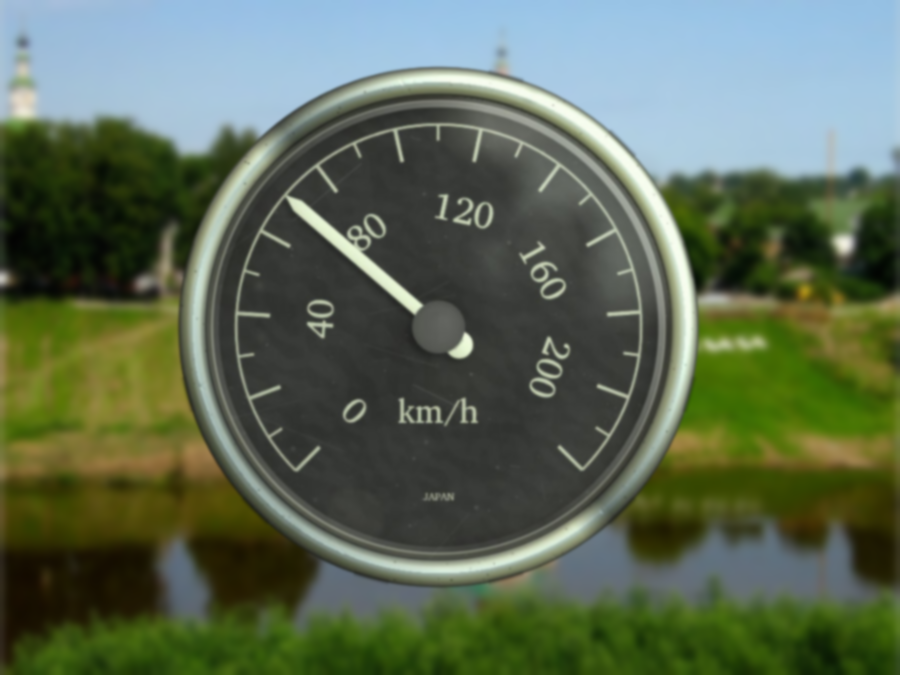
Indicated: 70,km/h
